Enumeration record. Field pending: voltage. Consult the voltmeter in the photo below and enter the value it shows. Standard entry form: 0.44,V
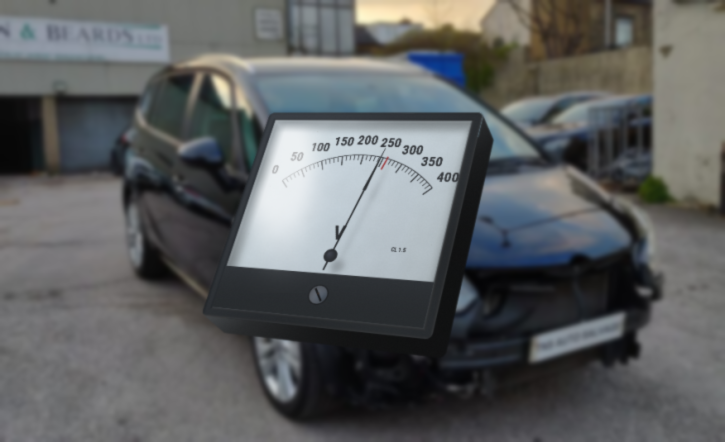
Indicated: 250,V
